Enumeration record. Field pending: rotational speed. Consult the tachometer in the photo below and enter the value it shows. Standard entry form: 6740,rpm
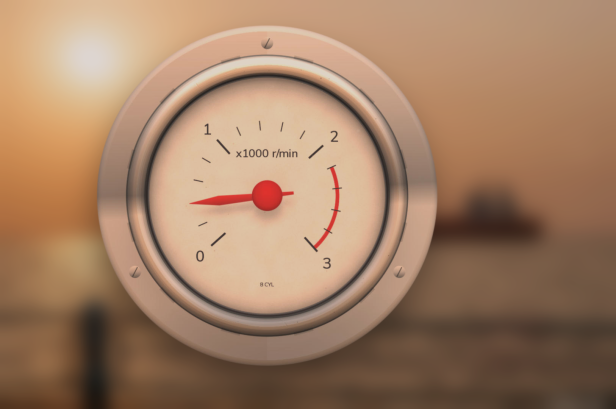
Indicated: 400,rpm
